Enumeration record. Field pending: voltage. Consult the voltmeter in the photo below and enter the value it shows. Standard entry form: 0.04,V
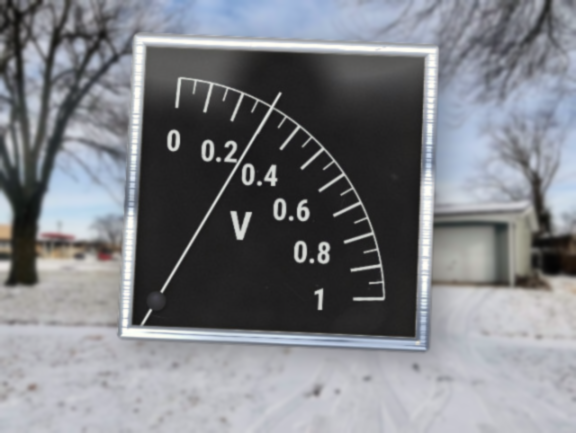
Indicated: 0.3,V
